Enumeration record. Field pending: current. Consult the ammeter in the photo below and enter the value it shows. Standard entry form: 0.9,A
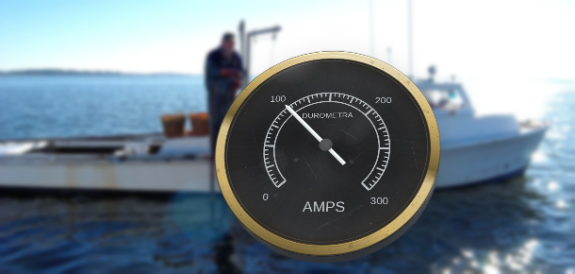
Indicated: 100,A
